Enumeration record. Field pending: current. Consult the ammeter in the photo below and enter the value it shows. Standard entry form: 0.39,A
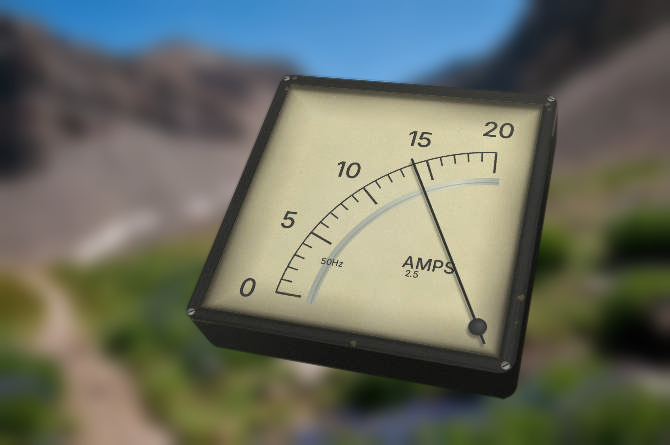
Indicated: 14,A
